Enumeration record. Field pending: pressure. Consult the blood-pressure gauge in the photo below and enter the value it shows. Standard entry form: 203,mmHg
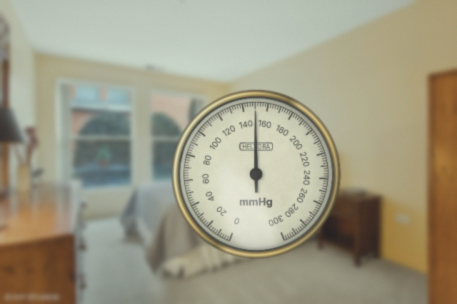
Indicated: 150,mmHg
